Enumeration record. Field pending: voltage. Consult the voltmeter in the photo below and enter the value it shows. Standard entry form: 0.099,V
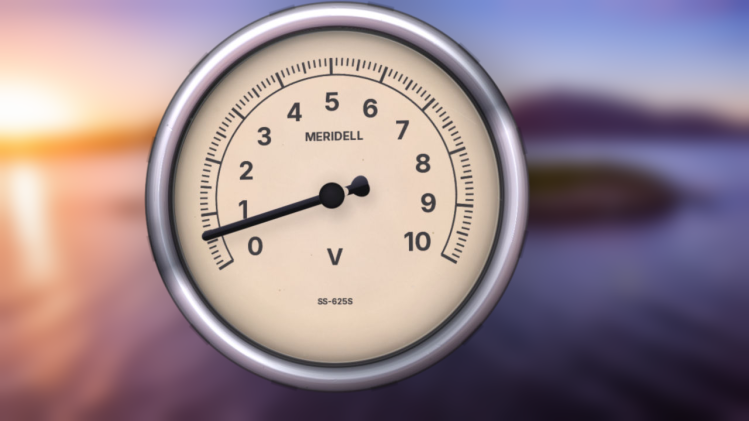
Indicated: 0.6,V
